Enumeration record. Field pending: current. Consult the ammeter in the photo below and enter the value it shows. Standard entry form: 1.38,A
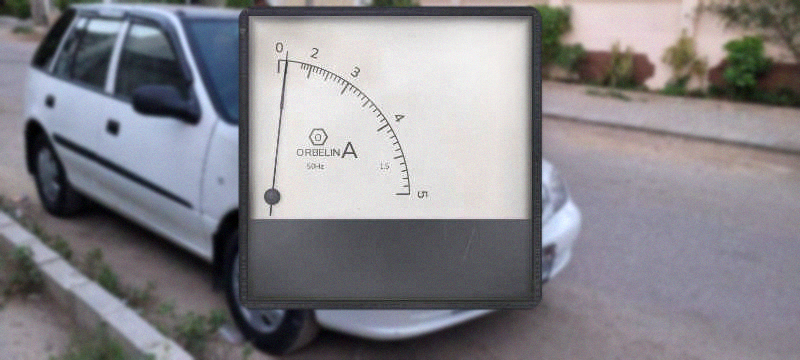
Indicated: 1,A
